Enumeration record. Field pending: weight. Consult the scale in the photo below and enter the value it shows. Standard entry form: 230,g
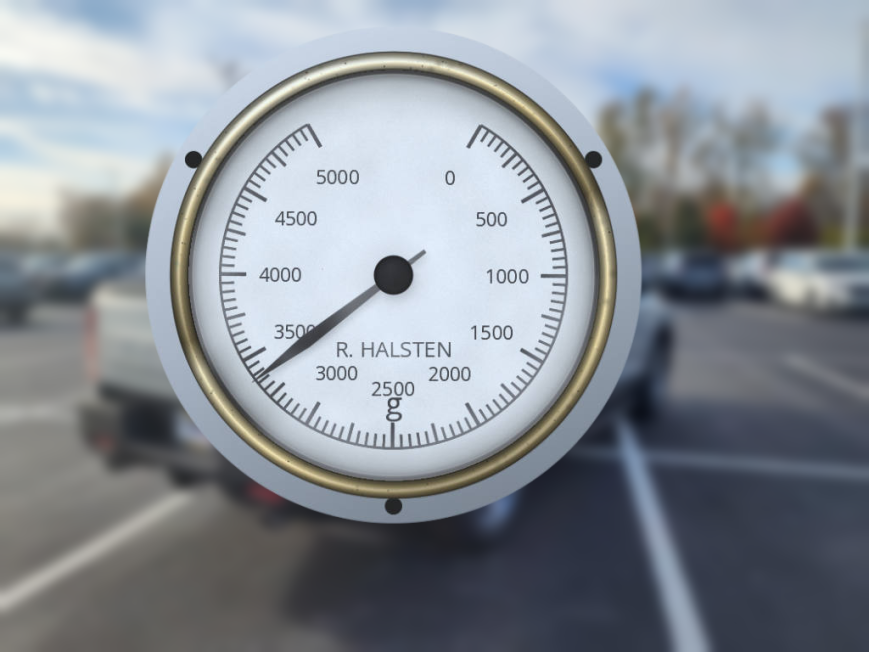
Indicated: 3375,g
